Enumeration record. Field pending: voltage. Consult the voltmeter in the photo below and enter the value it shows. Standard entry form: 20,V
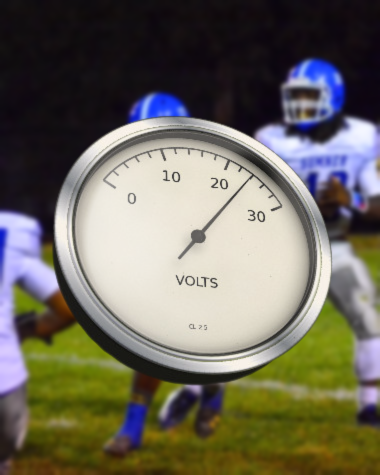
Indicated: 24,V
